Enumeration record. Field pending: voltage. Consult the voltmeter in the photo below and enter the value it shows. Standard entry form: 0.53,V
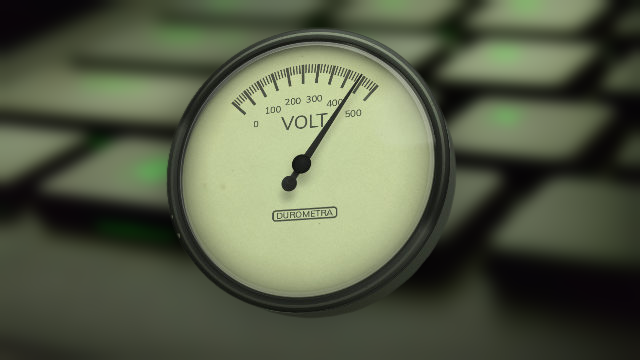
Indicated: 450,V
